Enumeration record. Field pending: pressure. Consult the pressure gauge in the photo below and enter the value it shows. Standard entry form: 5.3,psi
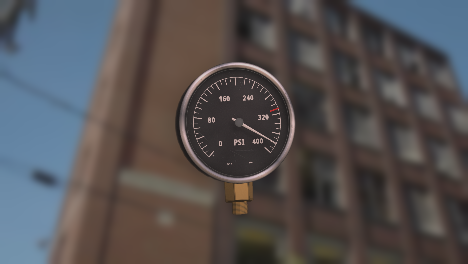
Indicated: 380,psi
